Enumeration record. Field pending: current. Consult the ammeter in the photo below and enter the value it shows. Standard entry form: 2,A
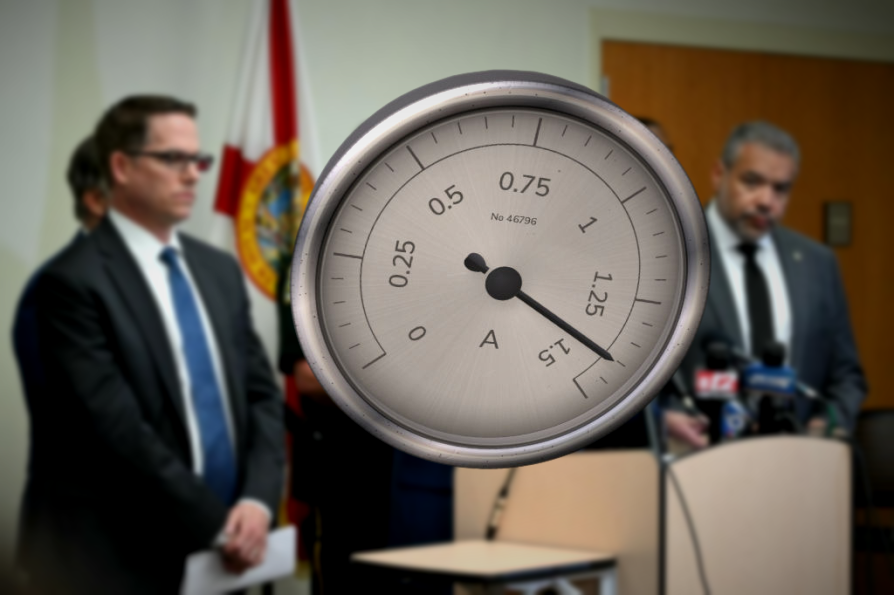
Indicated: 1.4,A
